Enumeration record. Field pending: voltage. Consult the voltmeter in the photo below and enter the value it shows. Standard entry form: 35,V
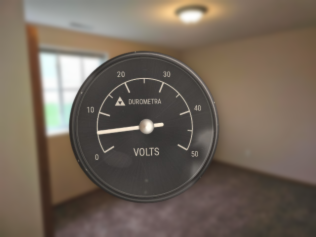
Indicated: 5,V
